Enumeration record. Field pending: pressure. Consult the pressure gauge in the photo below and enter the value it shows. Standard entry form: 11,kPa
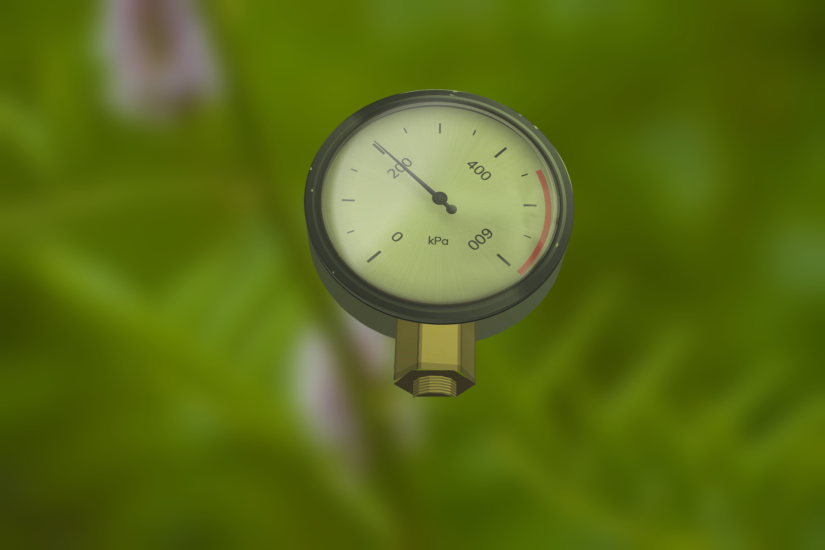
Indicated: 200,kPa
